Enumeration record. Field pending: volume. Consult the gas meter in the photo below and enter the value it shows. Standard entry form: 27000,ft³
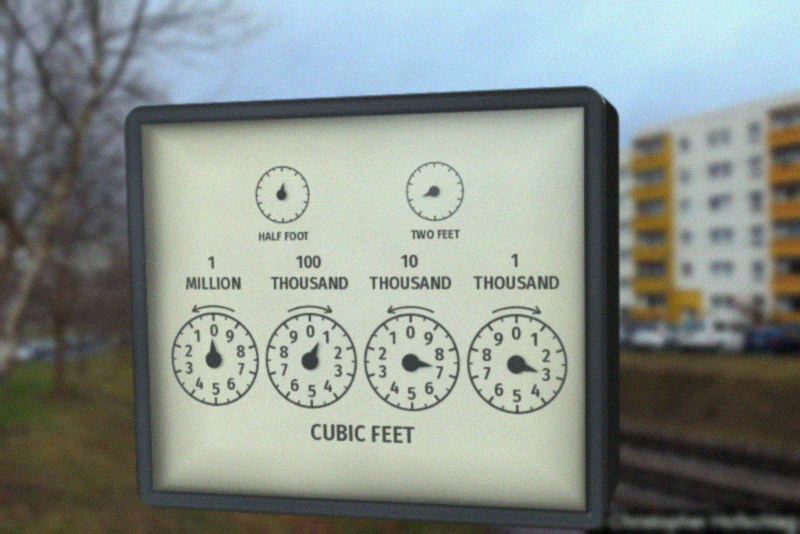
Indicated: 7300,ft³
